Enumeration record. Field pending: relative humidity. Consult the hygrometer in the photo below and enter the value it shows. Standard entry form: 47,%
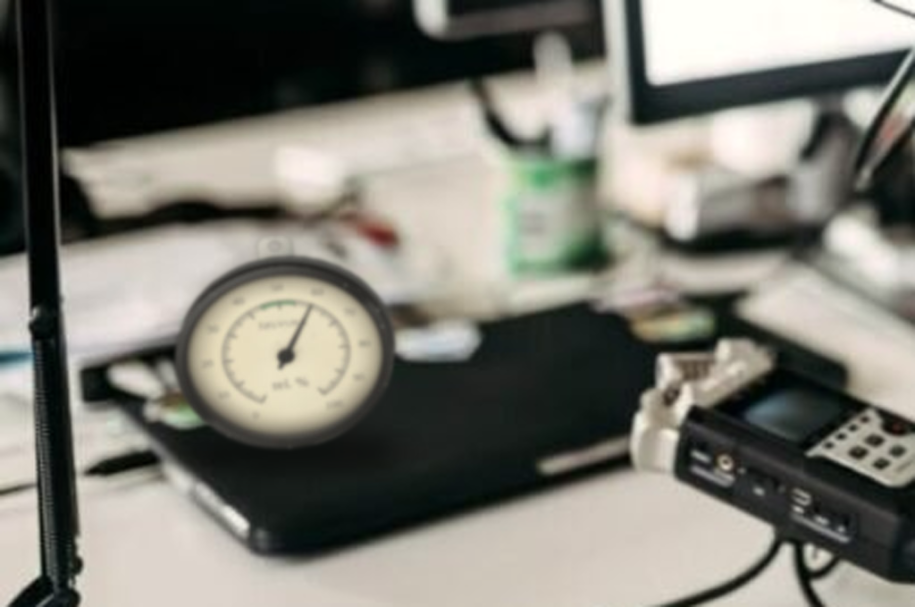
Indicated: 60,%
